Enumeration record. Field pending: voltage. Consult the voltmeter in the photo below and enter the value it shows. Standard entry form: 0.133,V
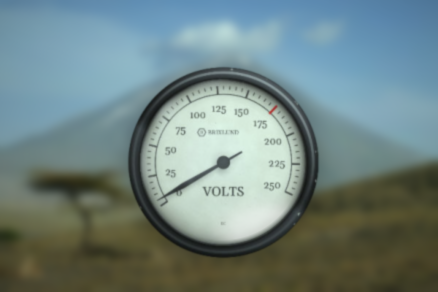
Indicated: 5,V
